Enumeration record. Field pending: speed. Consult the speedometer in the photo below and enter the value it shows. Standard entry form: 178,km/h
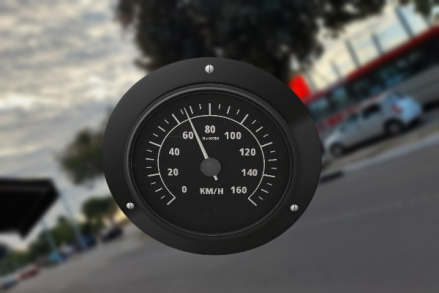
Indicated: 67.5,km/h
